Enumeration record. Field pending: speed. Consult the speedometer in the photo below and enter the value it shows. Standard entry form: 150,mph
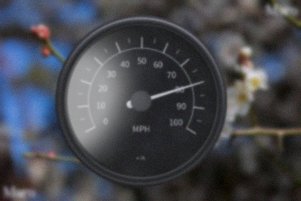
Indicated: 80,mph
